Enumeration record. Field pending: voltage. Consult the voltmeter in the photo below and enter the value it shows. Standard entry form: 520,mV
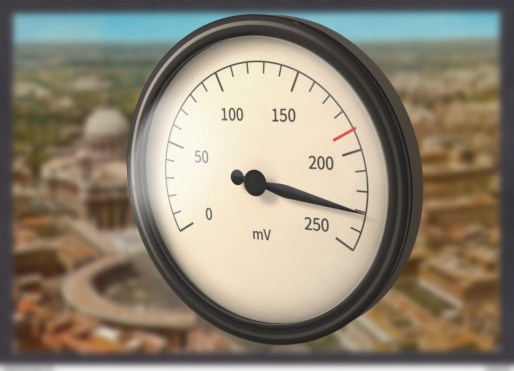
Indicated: 230,mV
